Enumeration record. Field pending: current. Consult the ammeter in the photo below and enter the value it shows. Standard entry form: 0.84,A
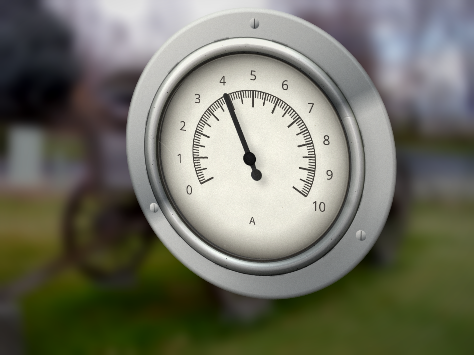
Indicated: 4,A
